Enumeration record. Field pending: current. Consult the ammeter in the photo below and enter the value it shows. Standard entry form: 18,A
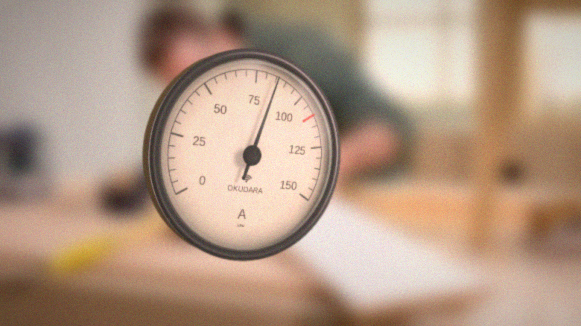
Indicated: 85,A
